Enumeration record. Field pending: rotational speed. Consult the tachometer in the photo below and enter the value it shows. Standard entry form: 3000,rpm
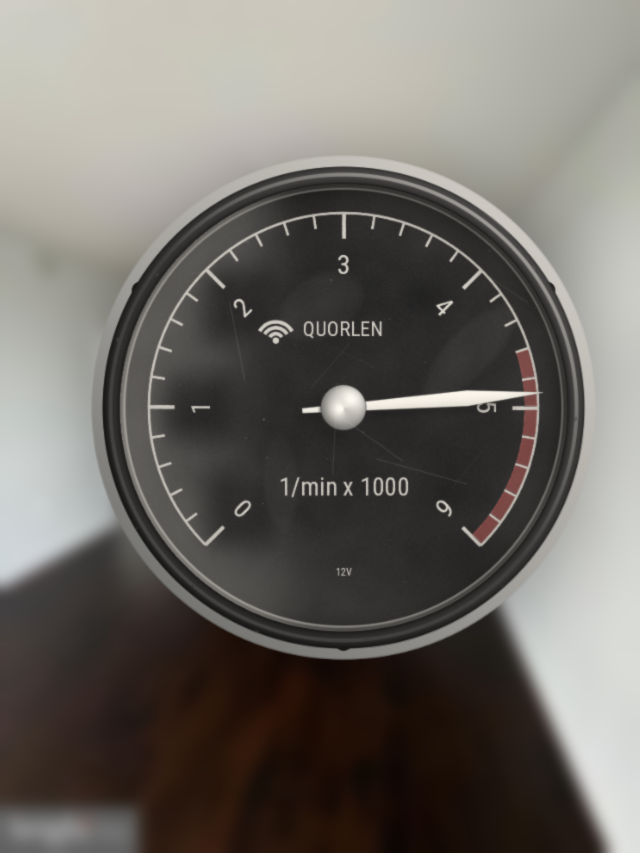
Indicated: 4900,rpm
